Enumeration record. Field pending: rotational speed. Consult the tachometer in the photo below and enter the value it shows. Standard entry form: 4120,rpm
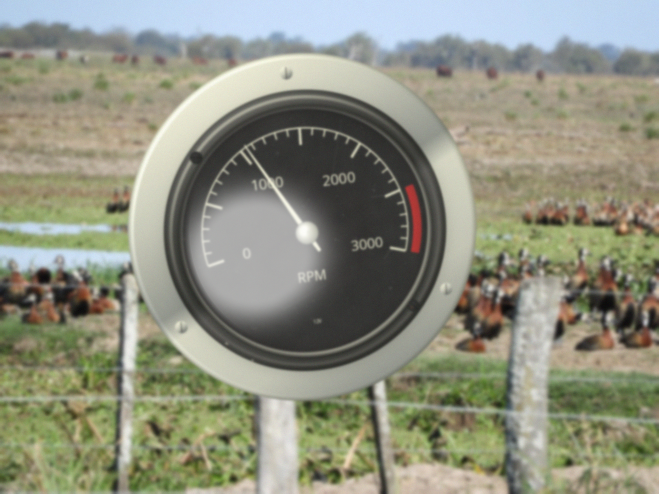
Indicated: 1050,rpm
